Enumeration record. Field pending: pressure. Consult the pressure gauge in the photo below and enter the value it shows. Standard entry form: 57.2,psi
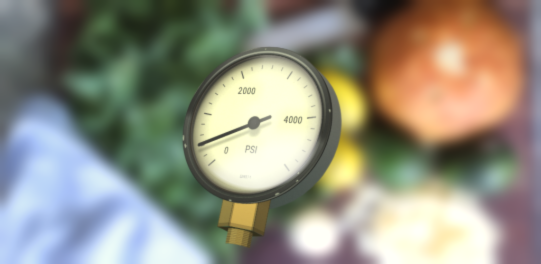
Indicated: 400,psi
